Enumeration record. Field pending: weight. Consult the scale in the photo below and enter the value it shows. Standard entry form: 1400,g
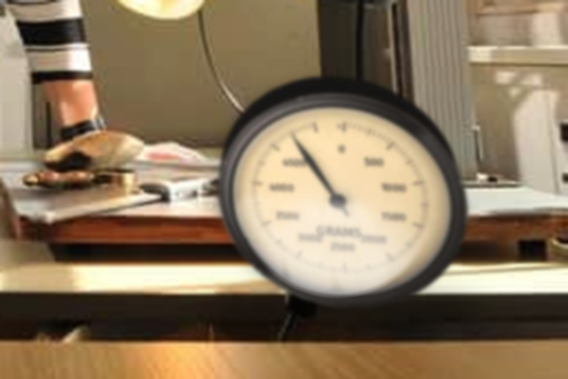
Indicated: 4750,g
